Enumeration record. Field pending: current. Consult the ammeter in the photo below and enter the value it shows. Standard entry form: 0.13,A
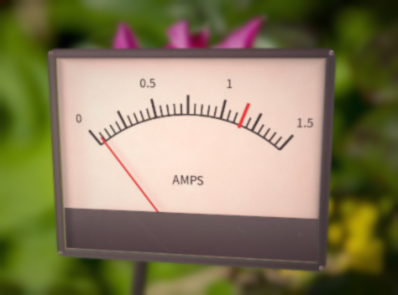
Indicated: 0.05,A
